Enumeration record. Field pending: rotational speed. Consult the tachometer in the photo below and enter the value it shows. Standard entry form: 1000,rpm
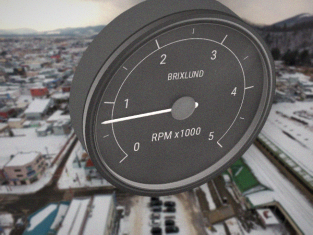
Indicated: 750,rpm
